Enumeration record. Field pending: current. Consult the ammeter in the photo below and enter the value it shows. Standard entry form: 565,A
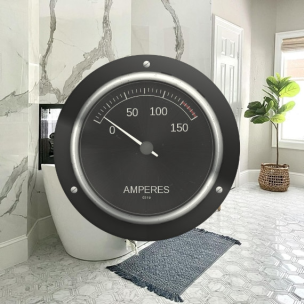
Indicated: 10,A
